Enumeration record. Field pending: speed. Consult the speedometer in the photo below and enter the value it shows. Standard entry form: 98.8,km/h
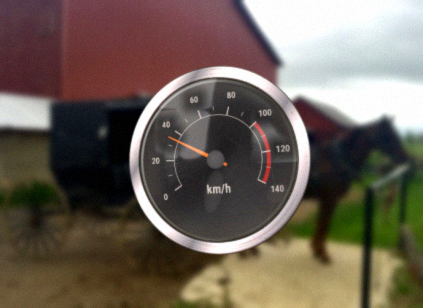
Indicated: 35,km/h
